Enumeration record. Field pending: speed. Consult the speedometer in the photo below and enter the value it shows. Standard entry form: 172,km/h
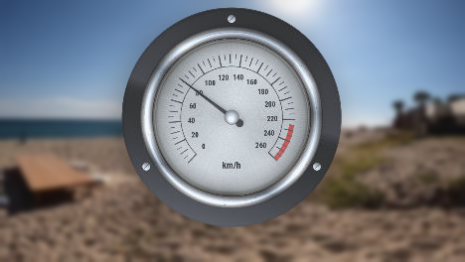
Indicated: 80,km/h
